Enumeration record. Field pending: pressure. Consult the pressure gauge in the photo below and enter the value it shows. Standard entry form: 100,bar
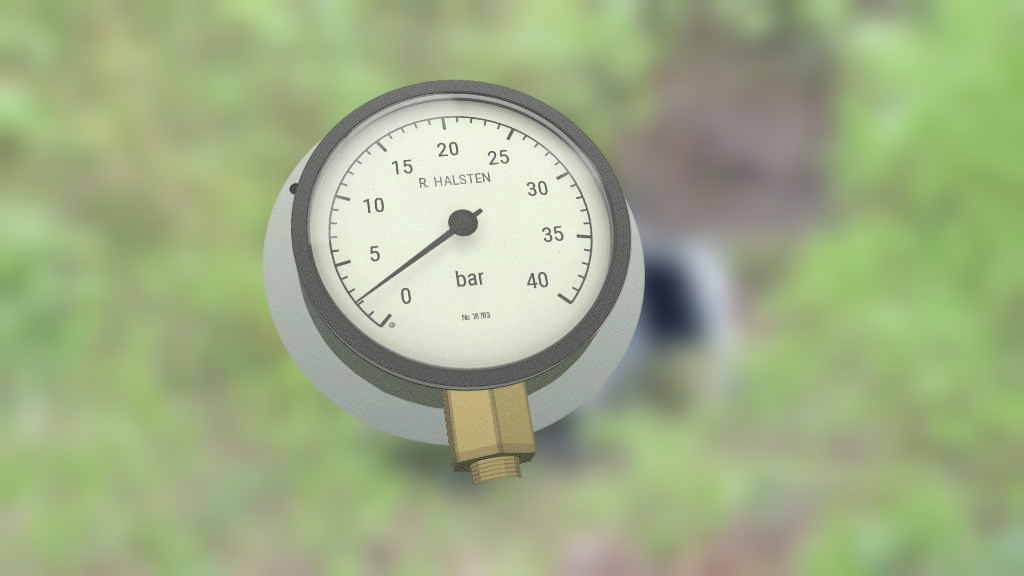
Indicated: 2,bar
